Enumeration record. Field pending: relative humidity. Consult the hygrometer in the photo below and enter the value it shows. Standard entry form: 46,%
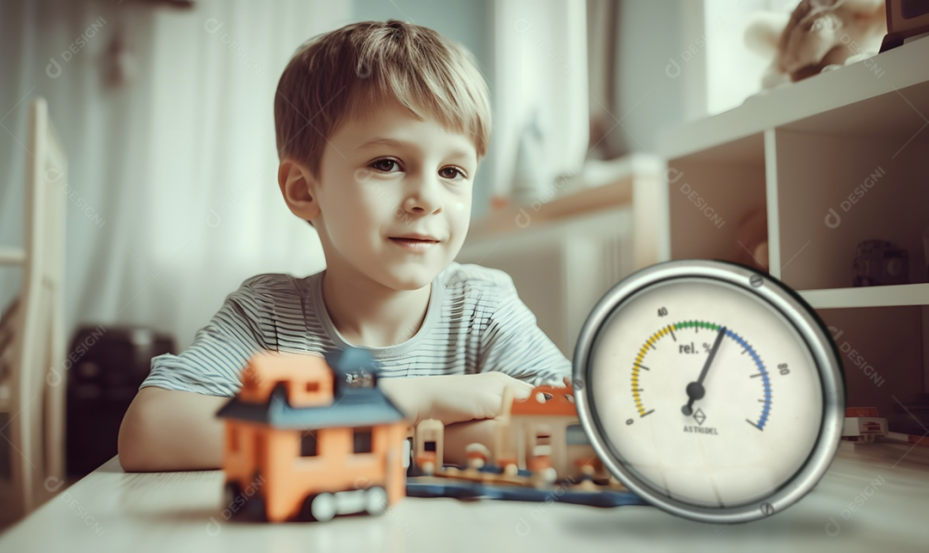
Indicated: 60,%
